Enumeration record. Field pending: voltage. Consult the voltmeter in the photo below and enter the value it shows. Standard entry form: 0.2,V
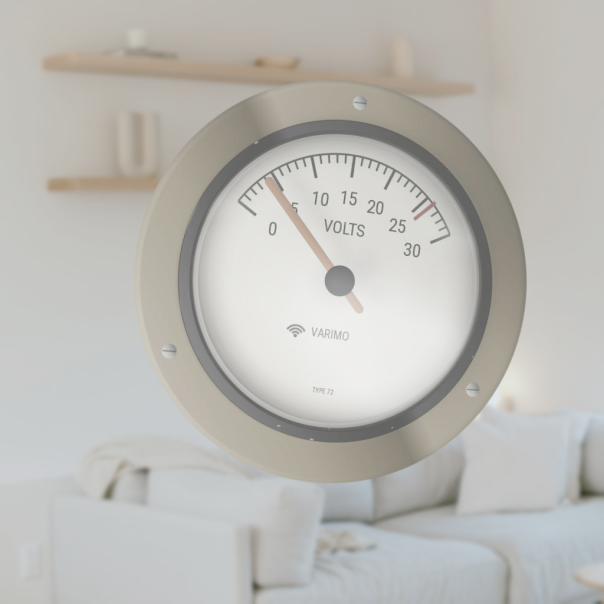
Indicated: 4,V
